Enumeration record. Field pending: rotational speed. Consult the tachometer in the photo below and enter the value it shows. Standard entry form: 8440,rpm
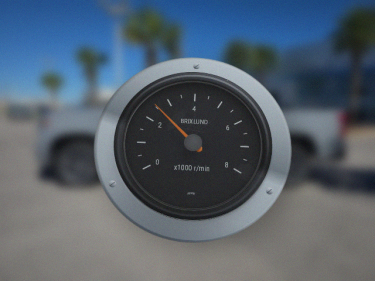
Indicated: 2500,rpm
